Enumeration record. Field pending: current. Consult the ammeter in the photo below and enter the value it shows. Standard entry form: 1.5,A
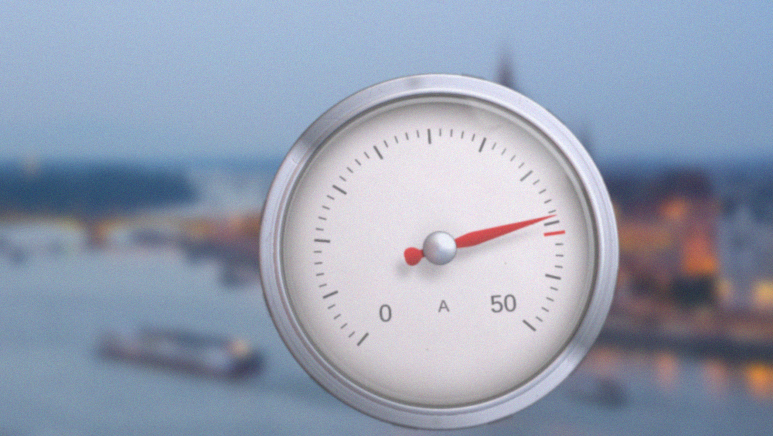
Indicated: 39.5,A
